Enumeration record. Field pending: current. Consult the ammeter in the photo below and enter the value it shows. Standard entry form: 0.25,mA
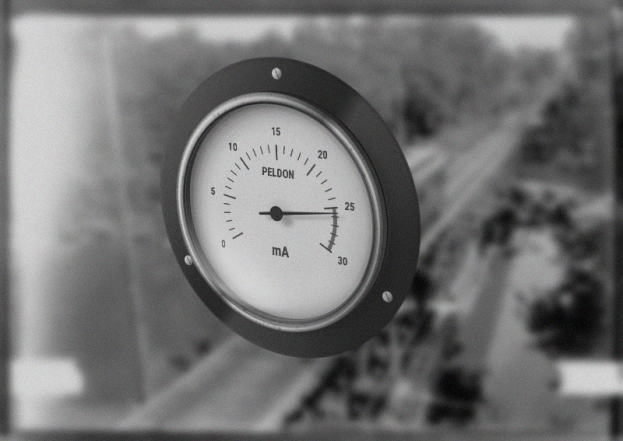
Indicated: 25.5,mA
